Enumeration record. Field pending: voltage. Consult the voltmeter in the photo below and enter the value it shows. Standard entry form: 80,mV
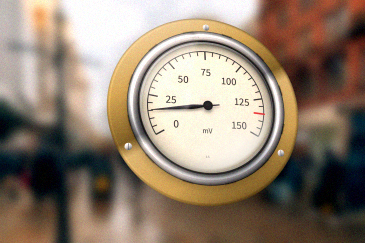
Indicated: 15,mV
